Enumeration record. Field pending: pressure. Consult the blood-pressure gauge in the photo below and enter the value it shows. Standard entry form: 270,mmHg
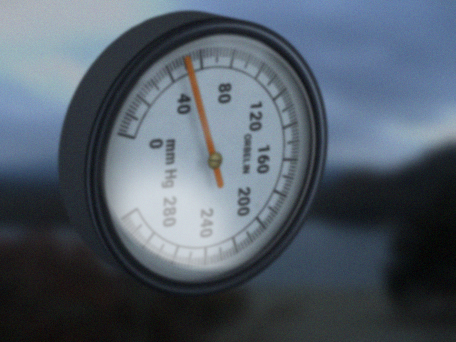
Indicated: 50,mmHg
